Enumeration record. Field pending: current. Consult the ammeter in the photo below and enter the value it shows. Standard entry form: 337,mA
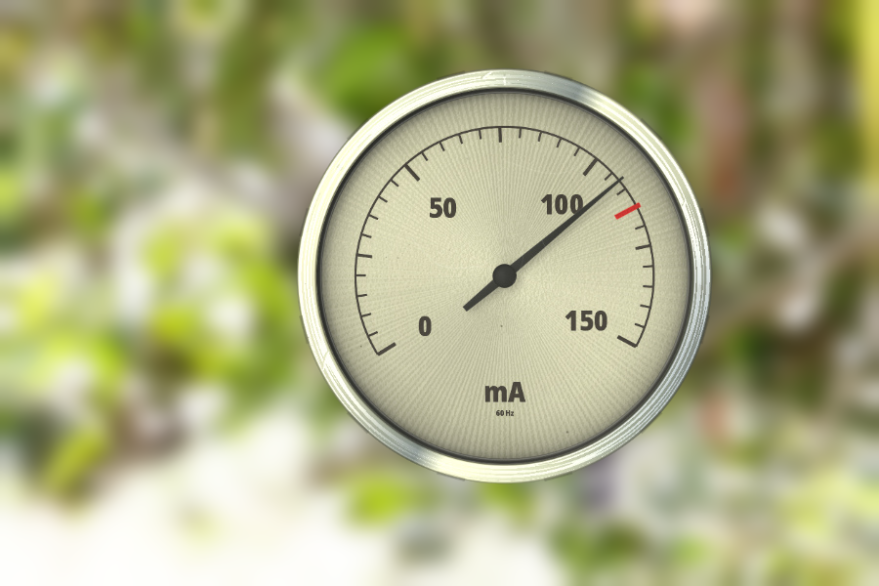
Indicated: 107.5,mA
